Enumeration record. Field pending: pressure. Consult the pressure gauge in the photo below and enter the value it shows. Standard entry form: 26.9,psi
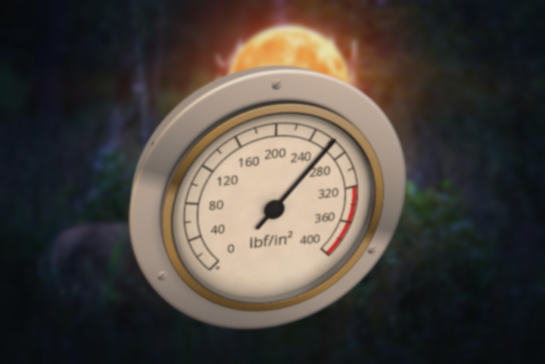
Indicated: 260,psi
